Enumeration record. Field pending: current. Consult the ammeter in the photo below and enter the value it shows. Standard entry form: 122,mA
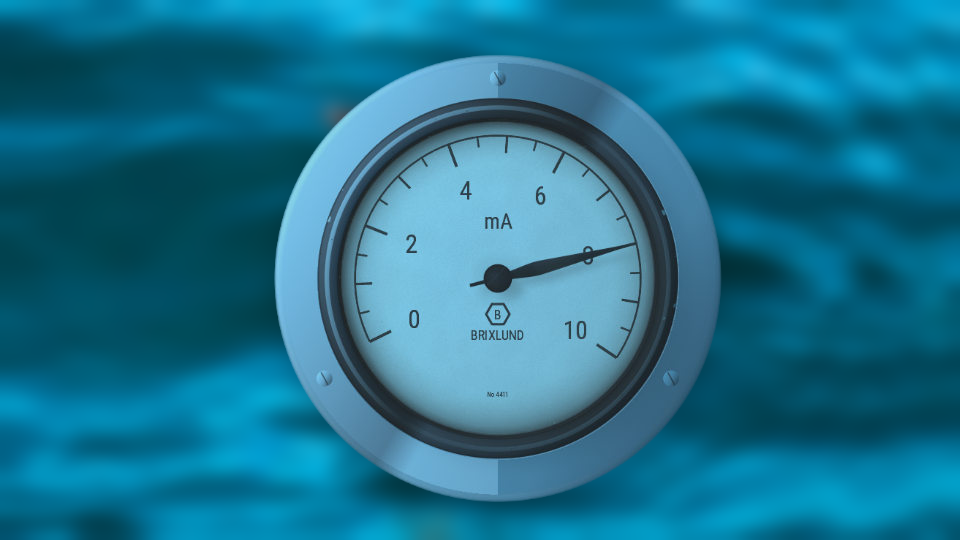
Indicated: 8,mA
